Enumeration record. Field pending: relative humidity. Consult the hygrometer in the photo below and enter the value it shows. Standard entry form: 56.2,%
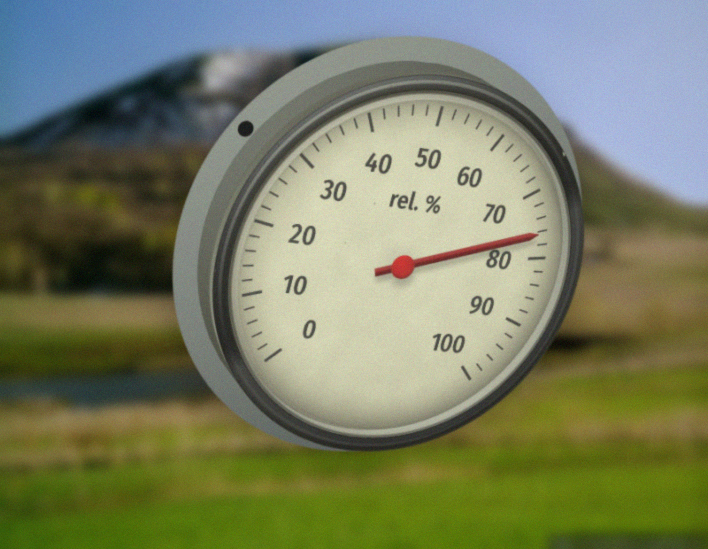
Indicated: 76,%
